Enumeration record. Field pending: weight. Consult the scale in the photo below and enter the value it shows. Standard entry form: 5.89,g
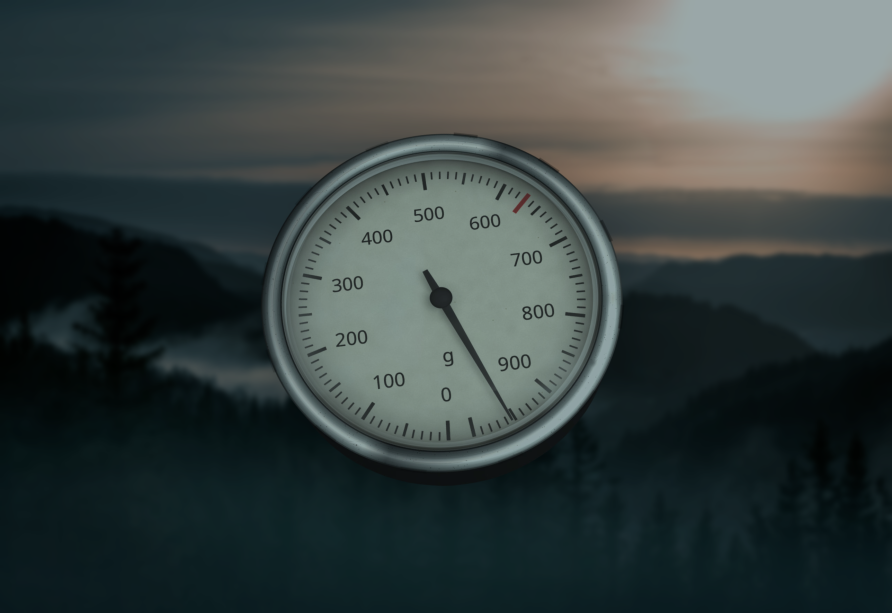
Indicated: 955,g
